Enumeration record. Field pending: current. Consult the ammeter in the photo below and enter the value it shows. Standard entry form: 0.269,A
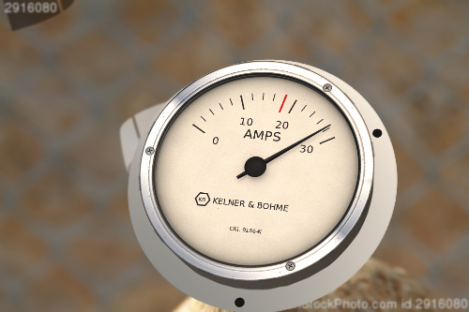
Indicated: 28,A
